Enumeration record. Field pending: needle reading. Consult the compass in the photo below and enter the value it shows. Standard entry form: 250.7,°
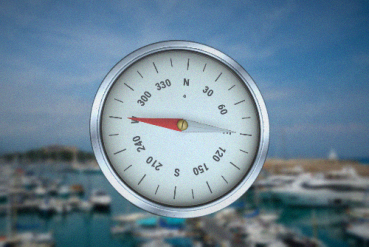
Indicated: 270,°
